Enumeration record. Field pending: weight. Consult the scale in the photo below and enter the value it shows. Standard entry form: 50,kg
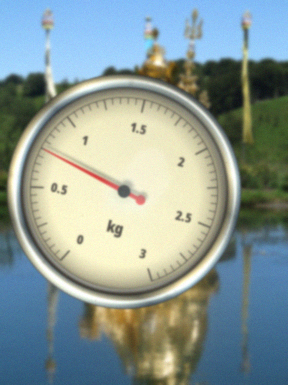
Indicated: 0.75,kg
